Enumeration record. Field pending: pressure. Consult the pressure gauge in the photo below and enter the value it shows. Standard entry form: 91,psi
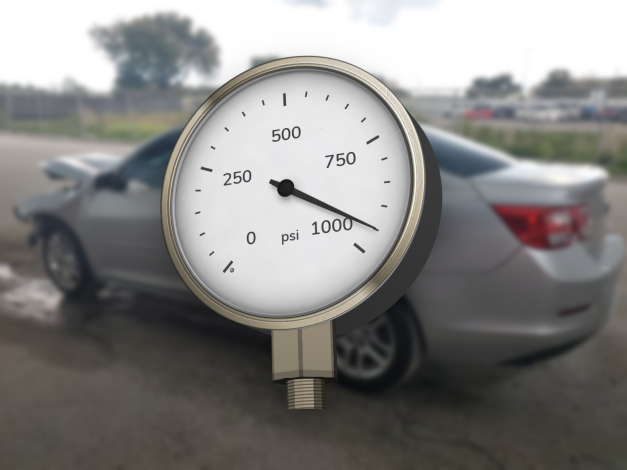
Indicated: 950,psi
